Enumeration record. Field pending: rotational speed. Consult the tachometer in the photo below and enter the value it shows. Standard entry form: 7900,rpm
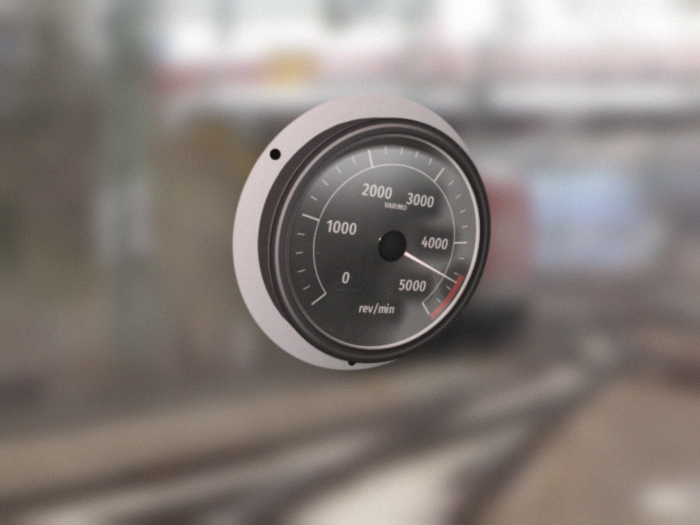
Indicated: 4500,rpm
